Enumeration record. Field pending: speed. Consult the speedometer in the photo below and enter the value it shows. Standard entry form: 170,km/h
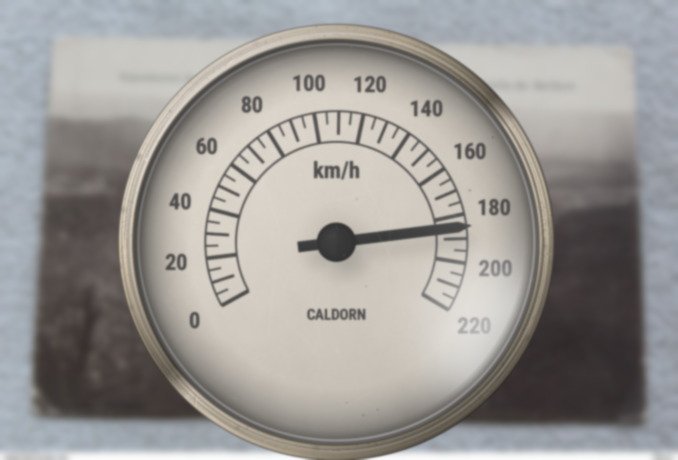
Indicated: 185,km/h
